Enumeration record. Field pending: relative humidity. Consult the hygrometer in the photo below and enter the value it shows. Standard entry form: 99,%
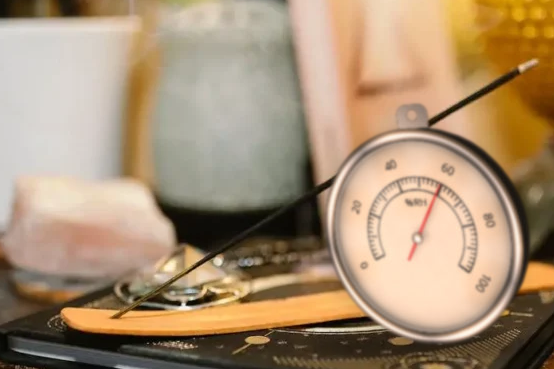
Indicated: 60,%
